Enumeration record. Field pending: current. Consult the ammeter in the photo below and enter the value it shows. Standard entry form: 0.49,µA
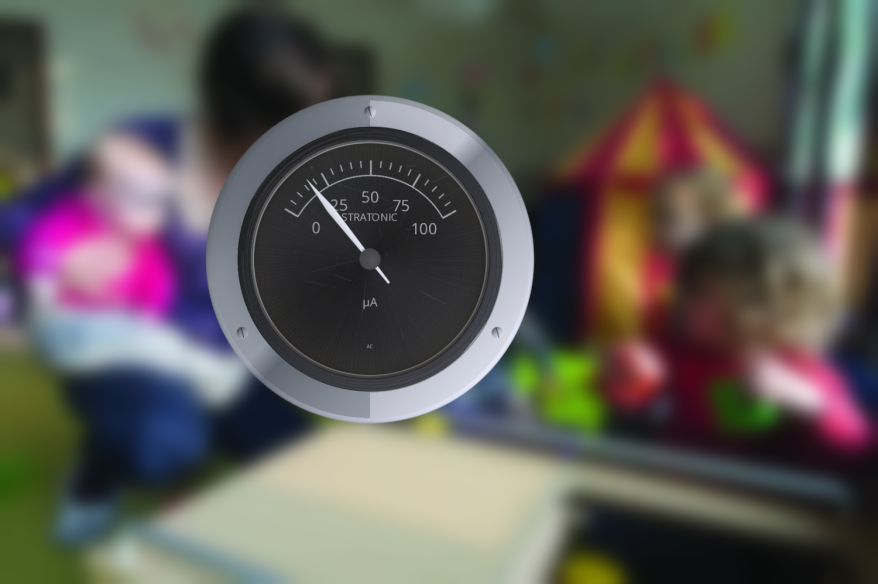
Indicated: 17.5,µA
